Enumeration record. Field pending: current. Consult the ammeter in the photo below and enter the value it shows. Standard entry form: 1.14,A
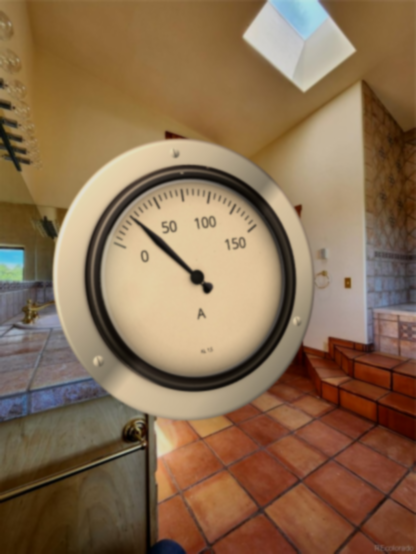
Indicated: 25,A
